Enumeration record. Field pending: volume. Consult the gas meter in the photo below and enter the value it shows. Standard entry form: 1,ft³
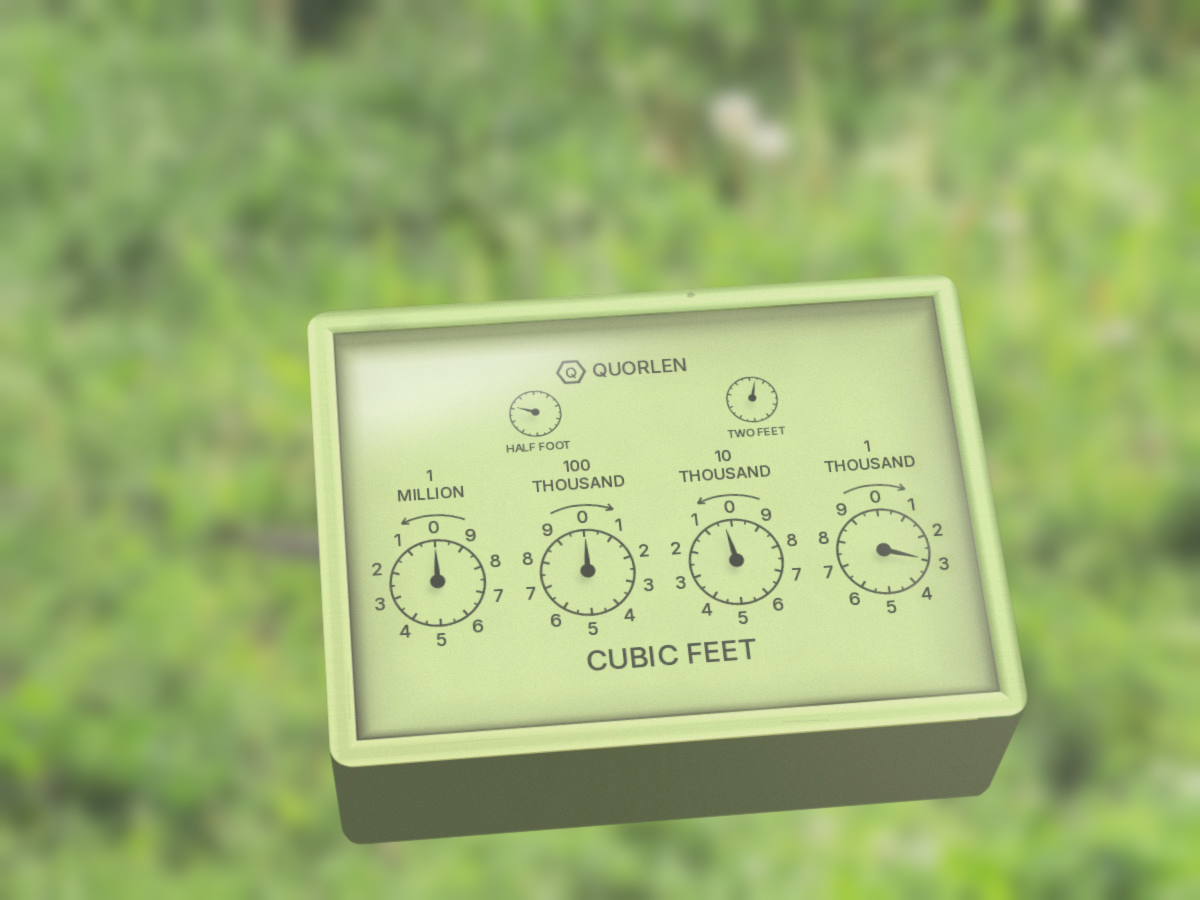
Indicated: 300,ft³
